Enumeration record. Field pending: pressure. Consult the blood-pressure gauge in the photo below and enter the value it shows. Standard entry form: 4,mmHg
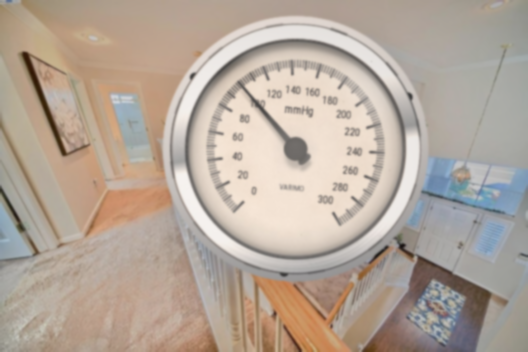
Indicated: 100,mmHg
